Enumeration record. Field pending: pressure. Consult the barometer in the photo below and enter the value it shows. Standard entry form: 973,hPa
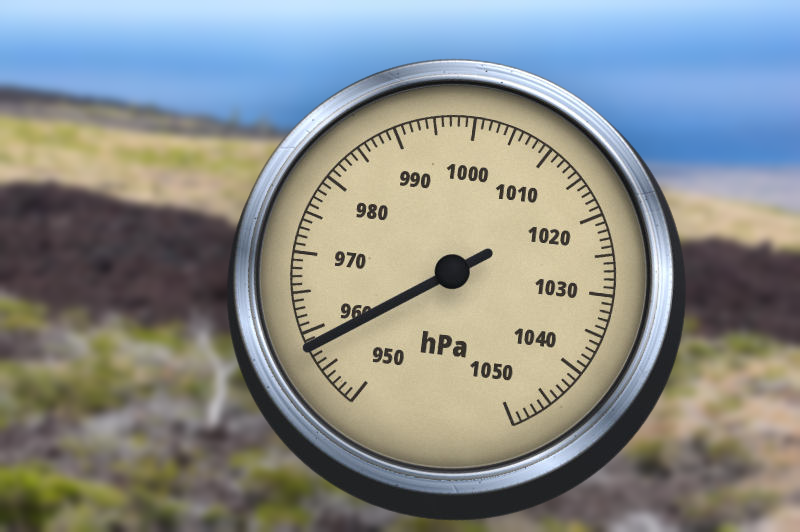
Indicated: 958,hPa
